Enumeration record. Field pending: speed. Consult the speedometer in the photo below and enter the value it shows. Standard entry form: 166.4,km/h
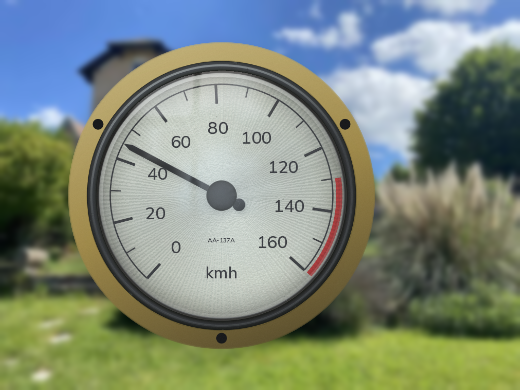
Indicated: 45,km/h
